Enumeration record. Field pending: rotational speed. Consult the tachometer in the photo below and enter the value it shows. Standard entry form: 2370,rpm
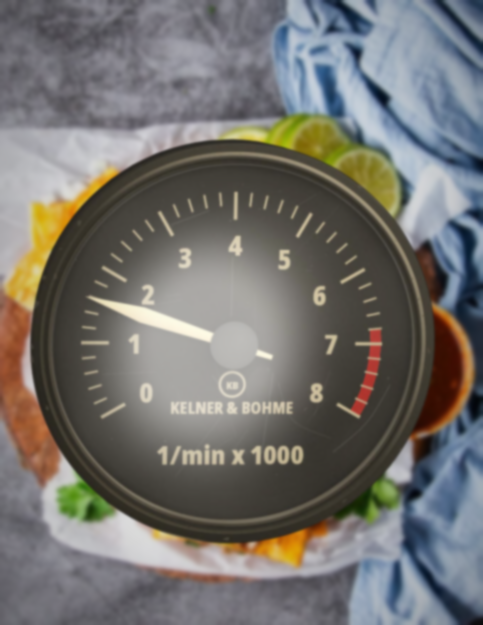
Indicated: 1600,rpm
